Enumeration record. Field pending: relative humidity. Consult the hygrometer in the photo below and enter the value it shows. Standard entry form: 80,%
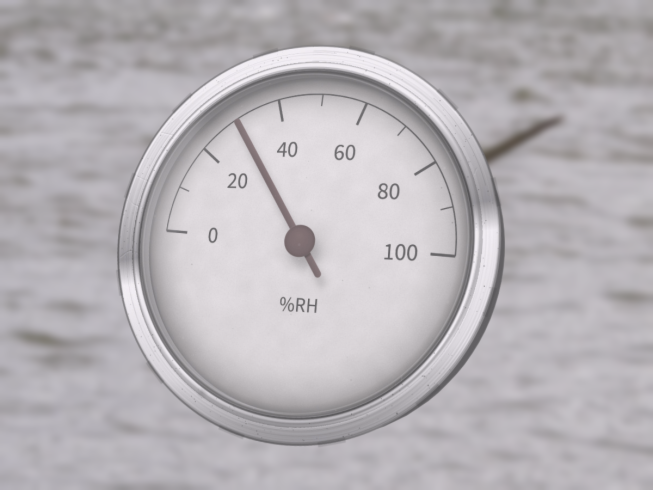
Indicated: 30,%
